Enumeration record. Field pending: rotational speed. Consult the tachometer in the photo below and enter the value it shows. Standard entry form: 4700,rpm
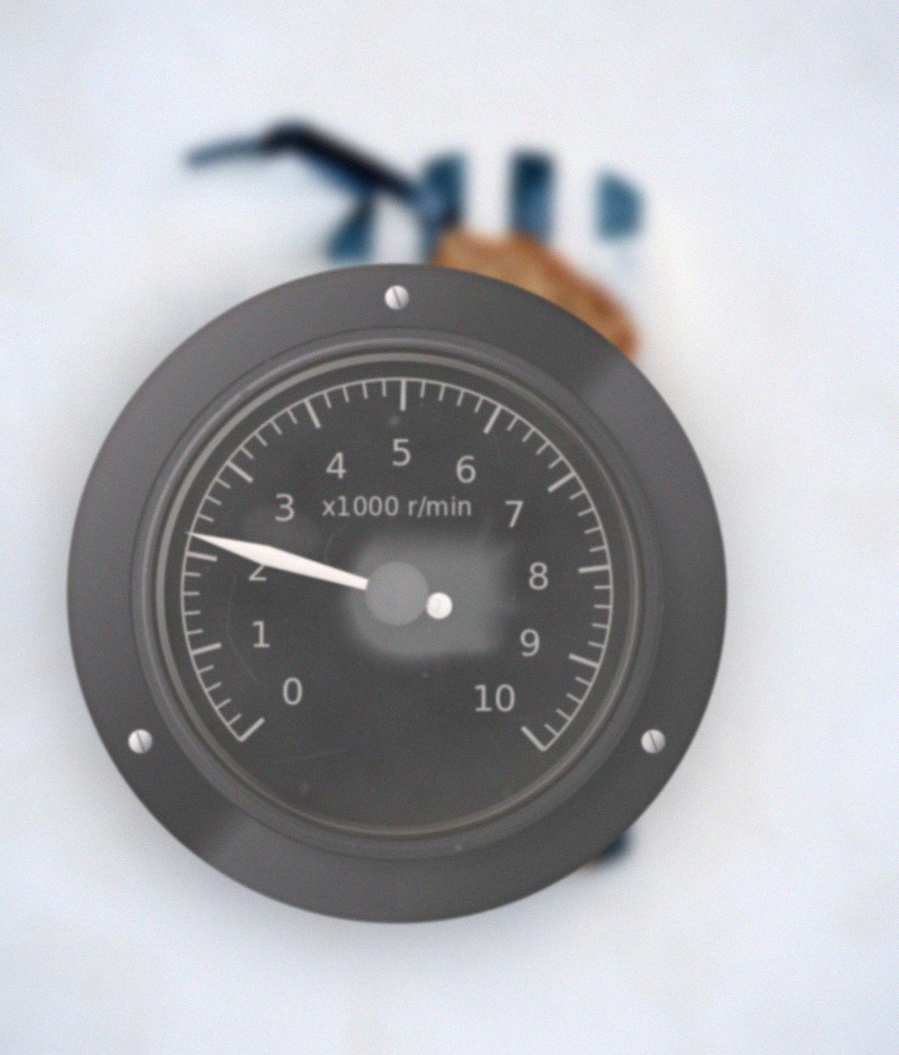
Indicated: 2200,rpm
